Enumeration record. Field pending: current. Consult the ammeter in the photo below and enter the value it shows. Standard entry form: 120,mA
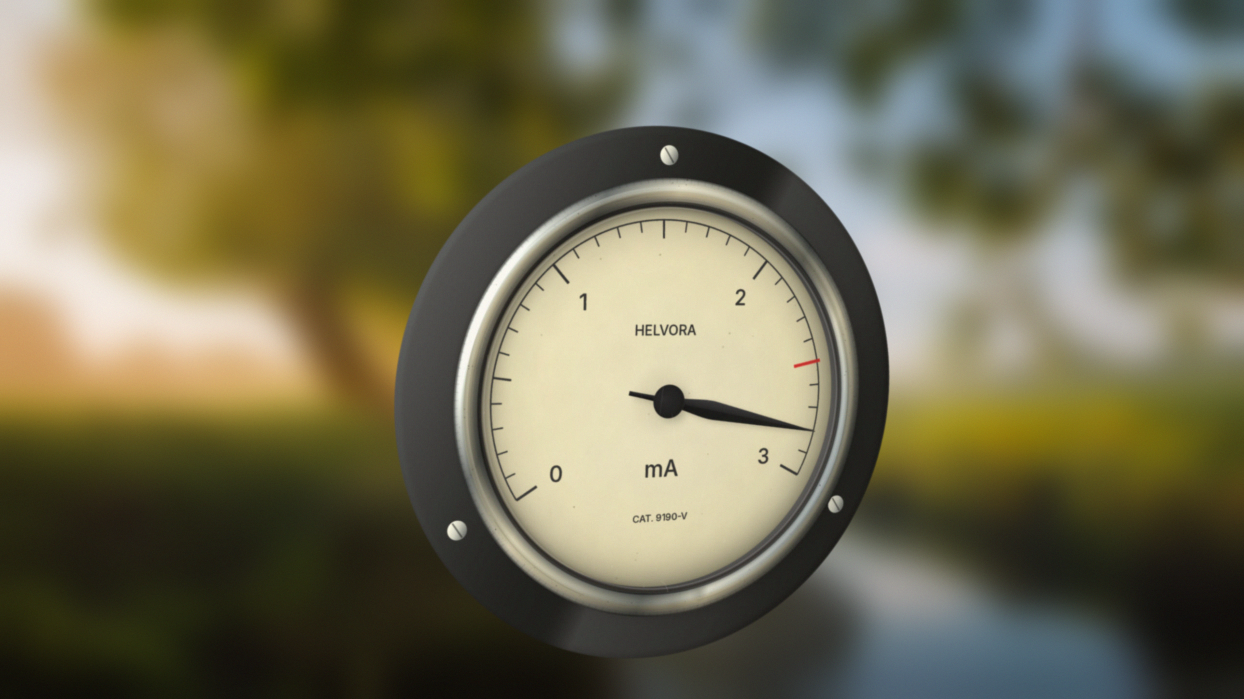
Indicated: 2.8,mA
